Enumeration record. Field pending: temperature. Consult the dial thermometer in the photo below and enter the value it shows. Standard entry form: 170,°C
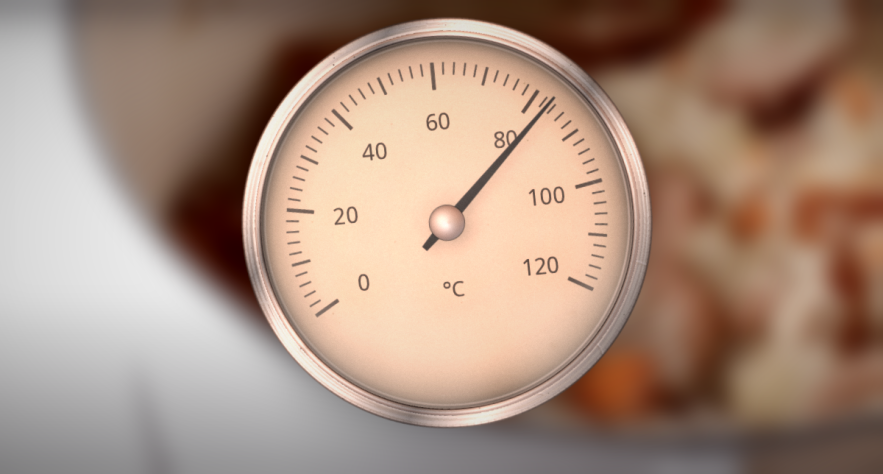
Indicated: 83,°C
